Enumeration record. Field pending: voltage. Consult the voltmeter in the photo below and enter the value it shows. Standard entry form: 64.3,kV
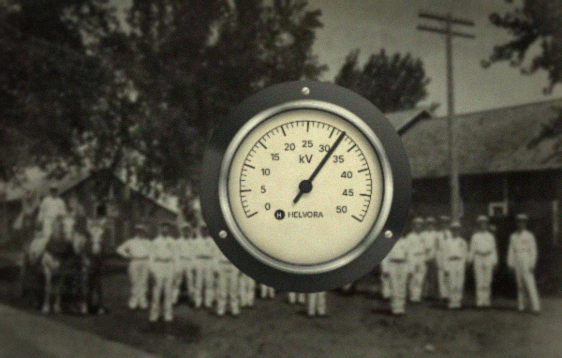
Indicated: 32,kV
